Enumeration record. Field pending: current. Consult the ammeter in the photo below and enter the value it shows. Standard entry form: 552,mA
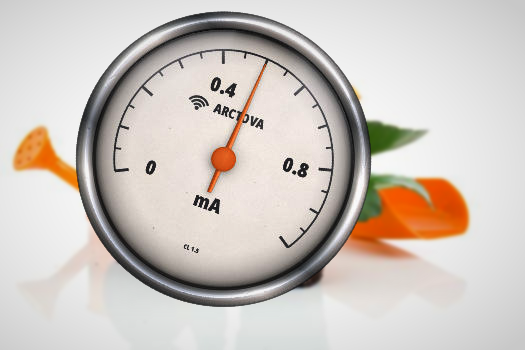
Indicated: 0.5,mA
